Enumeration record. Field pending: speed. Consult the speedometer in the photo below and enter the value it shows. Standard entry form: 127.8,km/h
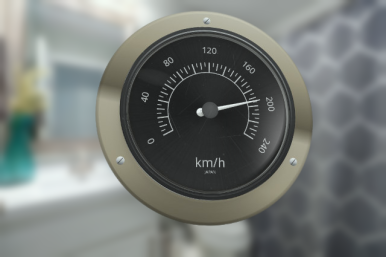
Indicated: 195,km/h
